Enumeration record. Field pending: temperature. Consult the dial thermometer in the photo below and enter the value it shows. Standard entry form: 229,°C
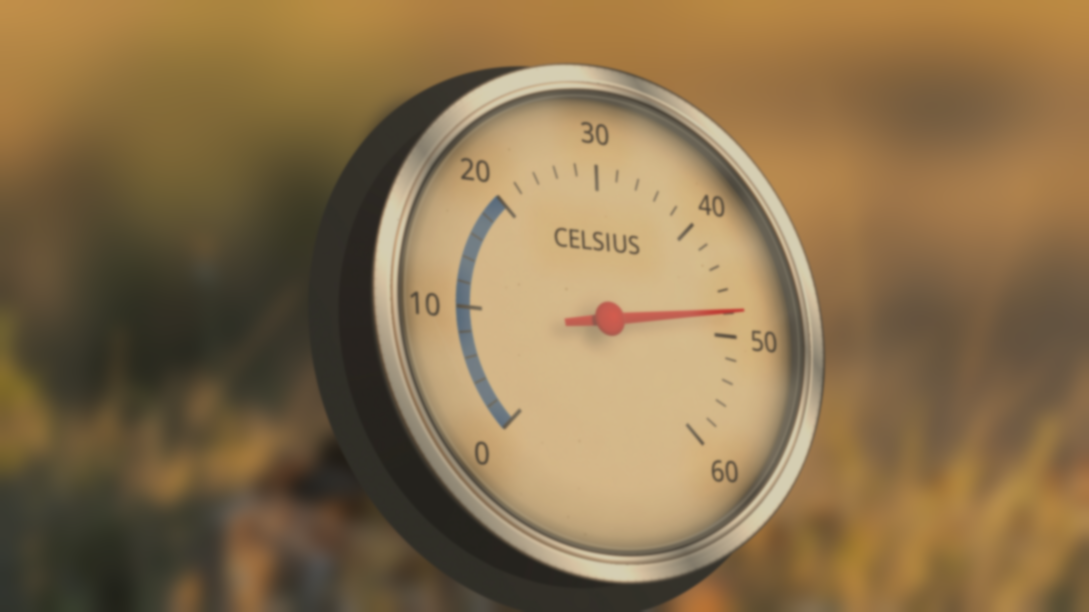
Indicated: 48,°C
